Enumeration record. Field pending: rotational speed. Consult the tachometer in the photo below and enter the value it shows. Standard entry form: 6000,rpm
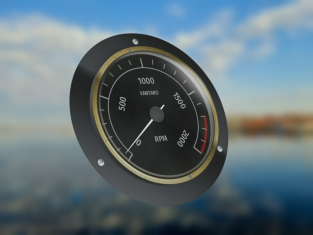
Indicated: 50,rpm
